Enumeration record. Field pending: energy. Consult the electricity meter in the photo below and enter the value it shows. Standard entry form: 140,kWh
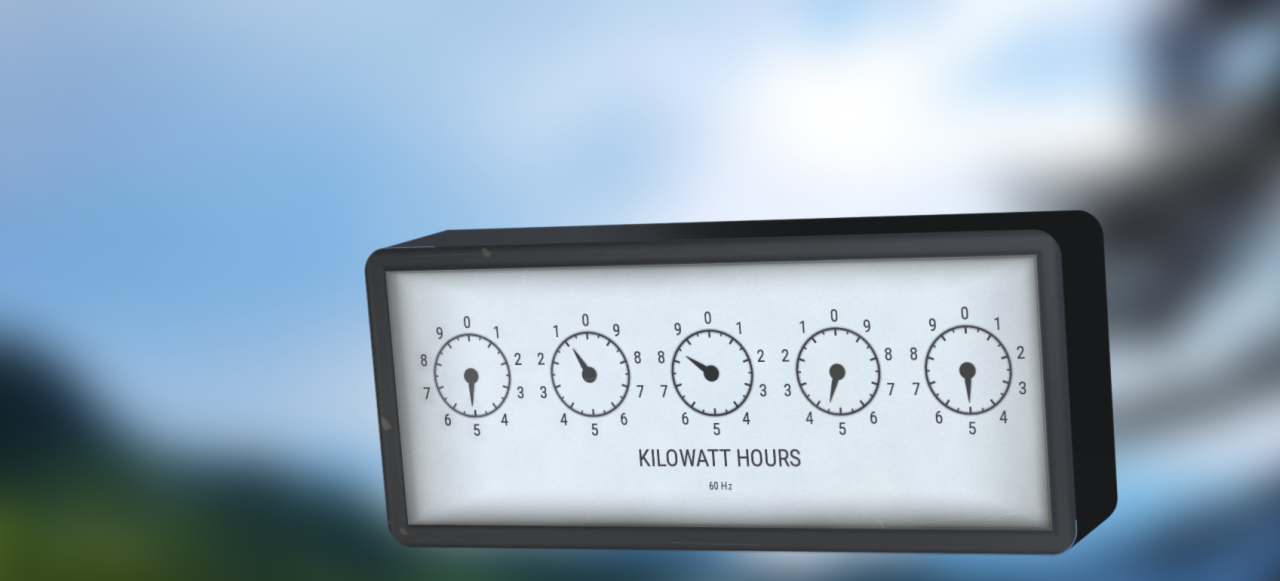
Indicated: 50845,kWh
